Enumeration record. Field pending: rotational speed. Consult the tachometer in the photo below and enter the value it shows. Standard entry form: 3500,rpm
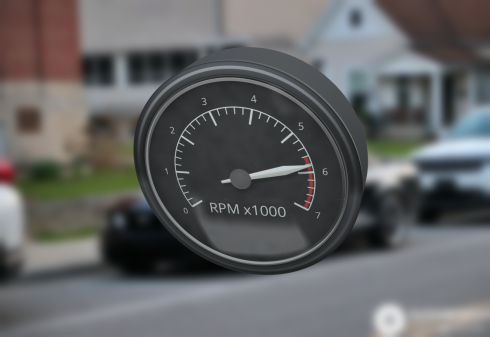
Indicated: 5800,rpm
